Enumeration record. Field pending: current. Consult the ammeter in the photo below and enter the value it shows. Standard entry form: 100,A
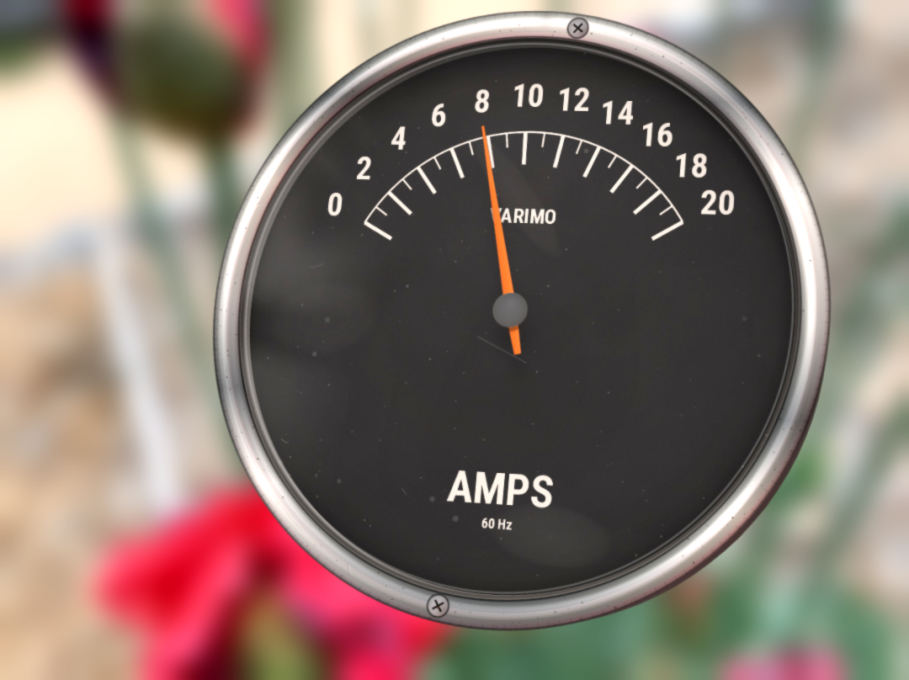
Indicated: 8,A
